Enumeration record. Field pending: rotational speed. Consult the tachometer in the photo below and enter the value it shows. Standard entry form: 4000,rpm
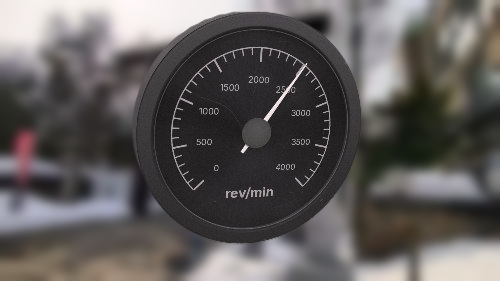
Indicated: 2500,rpm
